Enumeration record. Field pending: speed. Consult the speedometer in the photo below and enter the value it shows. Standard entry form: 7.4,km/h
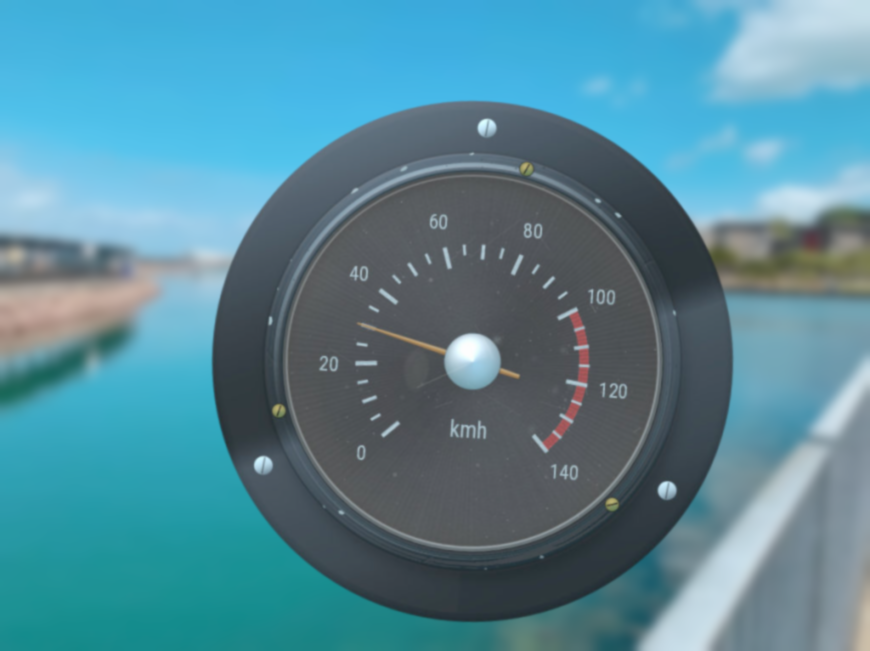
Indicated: 30,km/h
